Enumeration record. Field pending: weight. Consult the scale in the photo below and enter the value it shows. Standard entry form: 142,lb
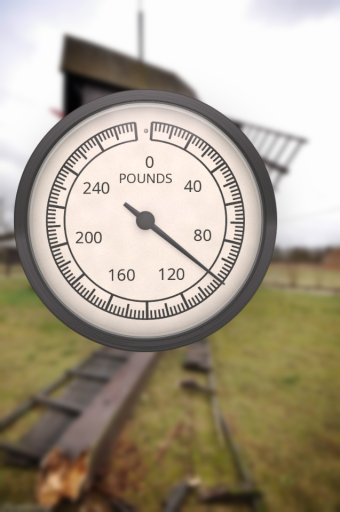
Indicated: 100,lb
